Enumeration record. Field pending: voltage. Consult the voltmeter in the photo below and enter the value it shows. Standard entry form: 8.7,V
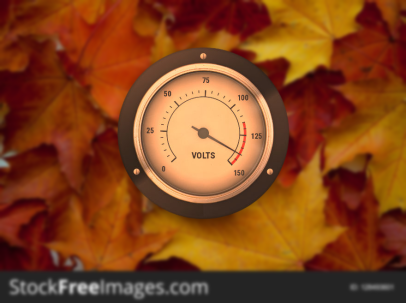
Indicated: 140,V
